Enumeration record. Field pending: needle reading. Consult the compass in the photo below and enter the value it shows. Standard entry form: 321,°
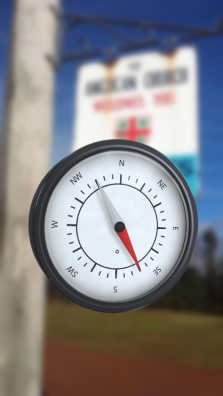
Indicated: 150,°
